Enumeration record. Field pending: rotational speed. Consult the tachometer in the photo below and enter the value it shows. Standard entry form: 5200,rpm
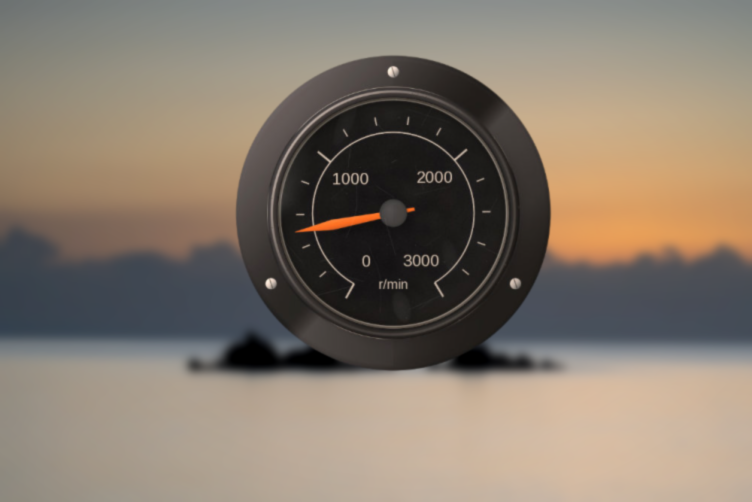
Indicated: 500,rpm
